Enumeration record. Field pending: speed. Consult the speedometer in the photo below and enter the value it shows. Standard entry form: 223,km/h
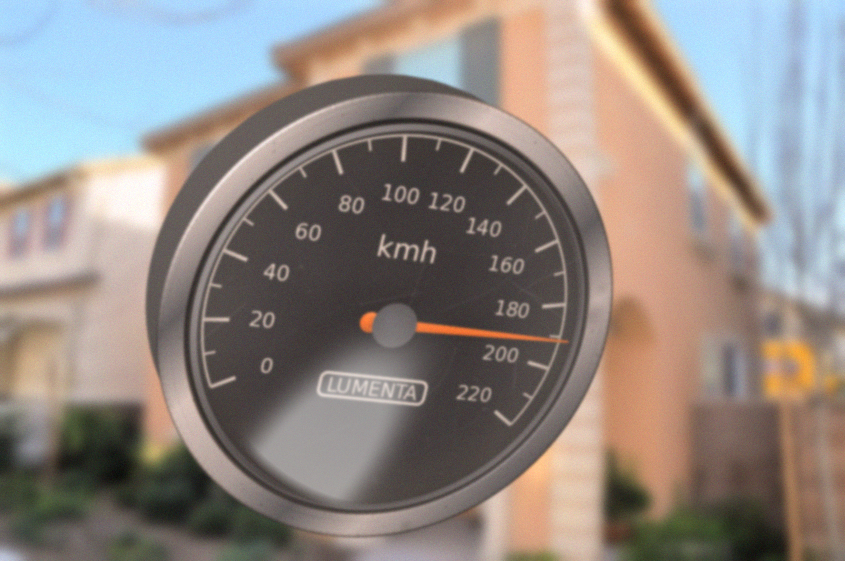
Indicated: 190,km/h
